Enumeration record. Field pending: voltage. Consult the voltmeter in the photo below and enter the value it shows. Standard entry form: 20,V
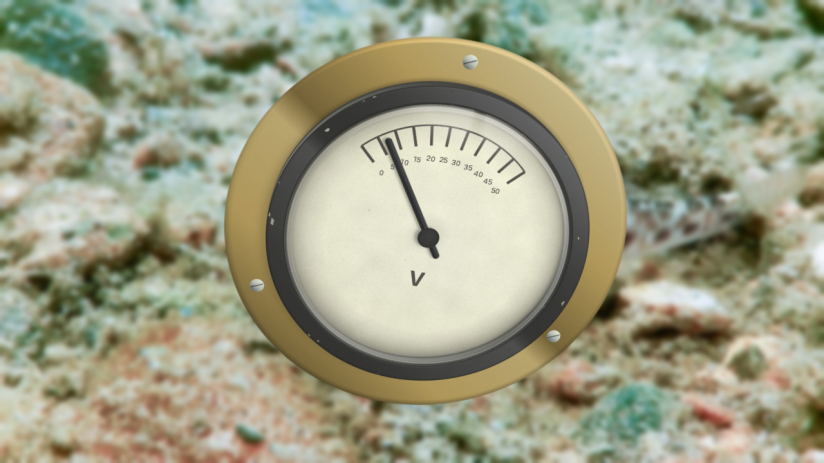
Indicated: 7.5,V
